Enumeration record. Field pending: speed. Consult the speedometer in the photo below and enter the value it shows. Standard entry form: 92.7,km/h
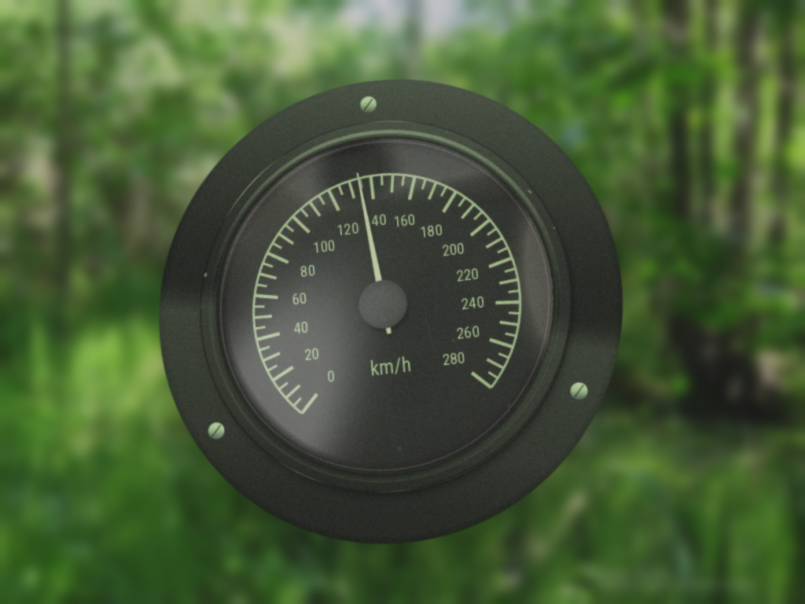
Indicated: 135,km/h
